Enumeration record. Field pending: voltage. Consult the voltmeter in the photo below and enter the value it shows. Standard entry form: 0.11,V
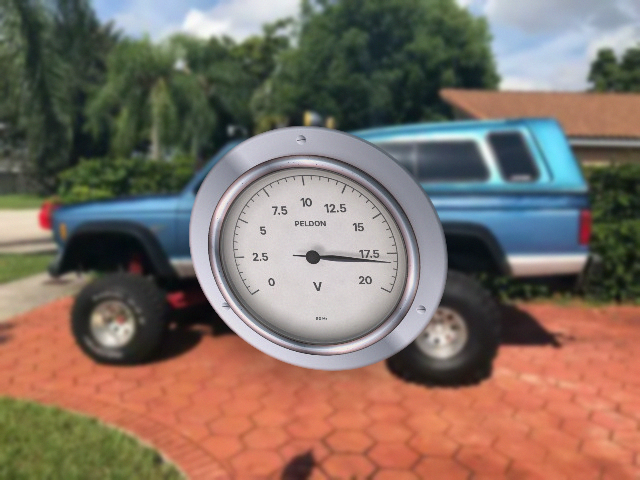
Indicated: 18,V
